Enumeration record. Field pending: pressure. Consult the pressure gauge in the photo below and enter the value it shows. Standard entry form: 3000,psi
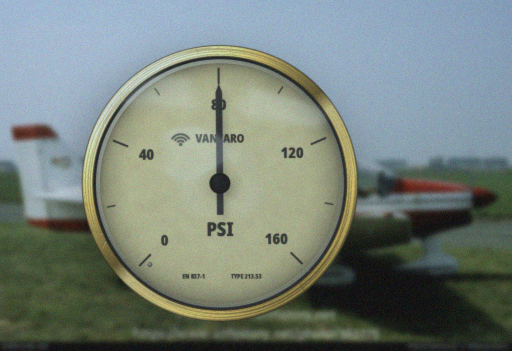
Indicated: 80,psi
